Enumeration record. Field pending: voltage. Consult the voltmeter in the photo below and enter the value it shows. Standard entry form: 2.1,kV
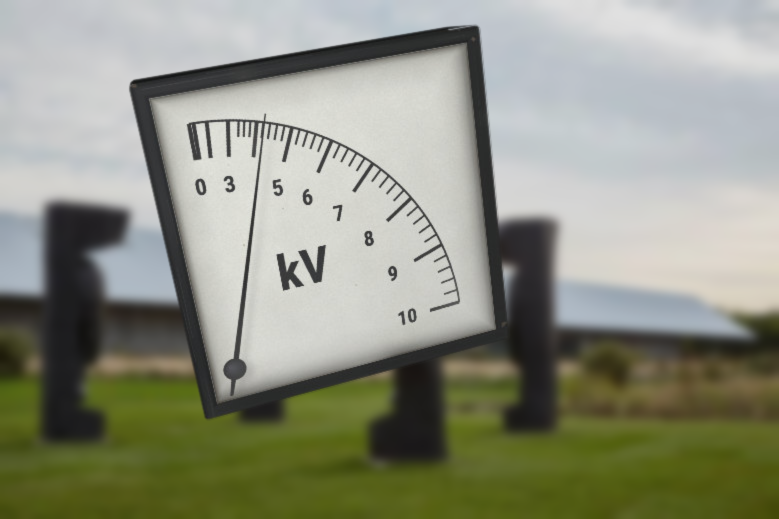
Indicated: 4.2,kV
